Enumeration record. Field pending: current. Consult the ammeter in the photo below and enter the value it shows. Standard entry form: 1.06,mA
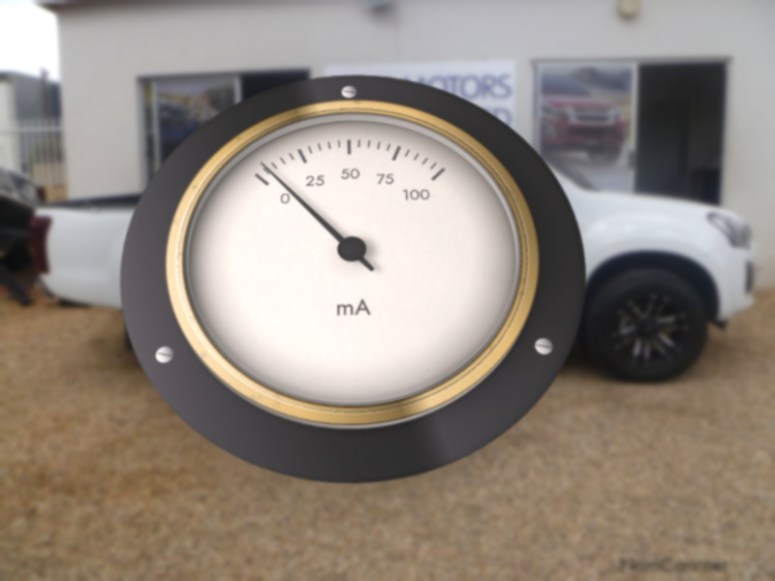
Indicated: 5,mA
